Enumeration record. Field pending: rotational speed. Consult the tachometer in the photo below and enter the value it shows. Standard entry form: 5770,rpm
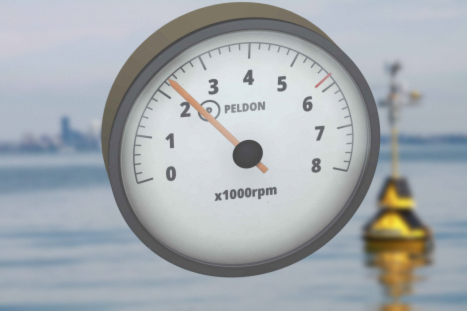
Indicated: 2300,rpm
